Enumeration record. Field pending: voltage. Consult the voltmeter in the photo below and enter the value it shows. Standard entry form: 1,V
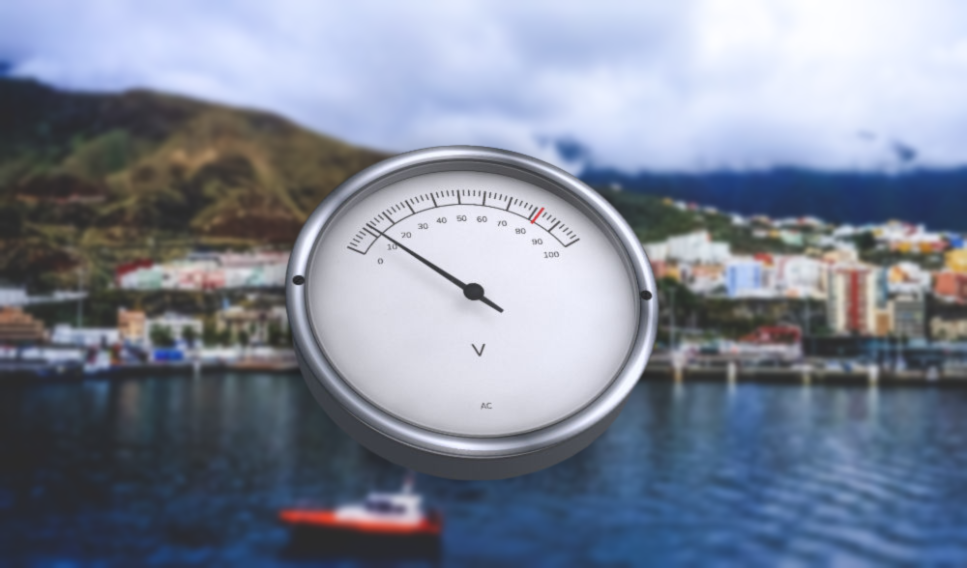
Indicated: 10,V
